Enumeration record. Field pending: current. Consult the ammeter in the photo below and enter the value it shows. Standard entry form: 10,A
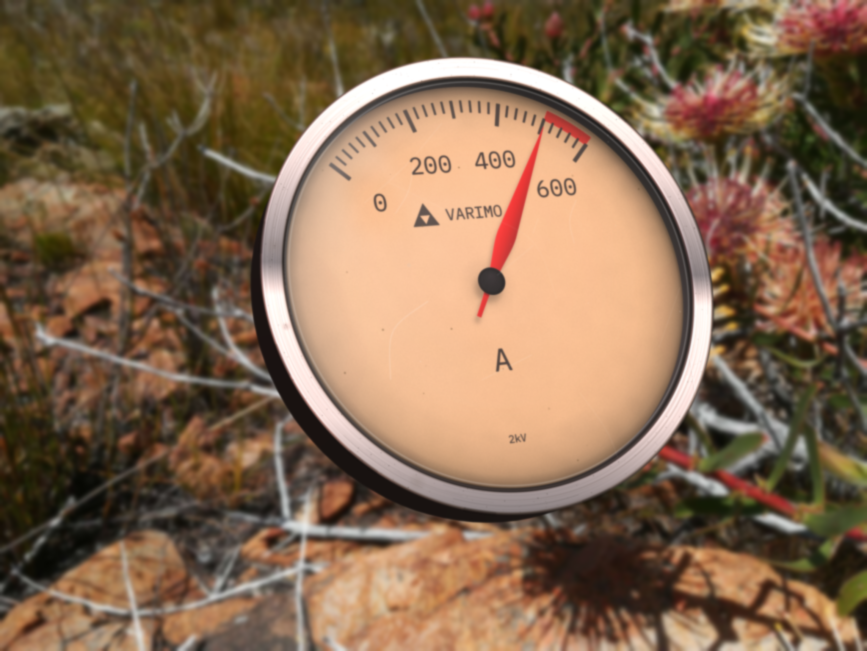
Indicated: 500,A
